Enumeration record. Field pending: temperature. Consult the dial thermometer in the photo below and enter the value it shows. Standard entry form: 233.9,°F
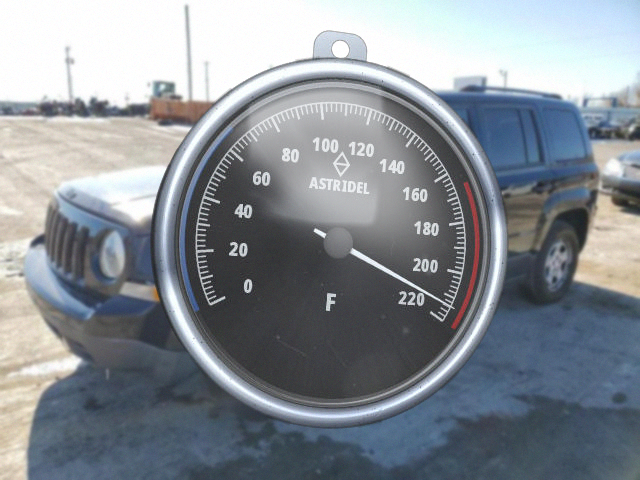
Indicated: 214,°F
